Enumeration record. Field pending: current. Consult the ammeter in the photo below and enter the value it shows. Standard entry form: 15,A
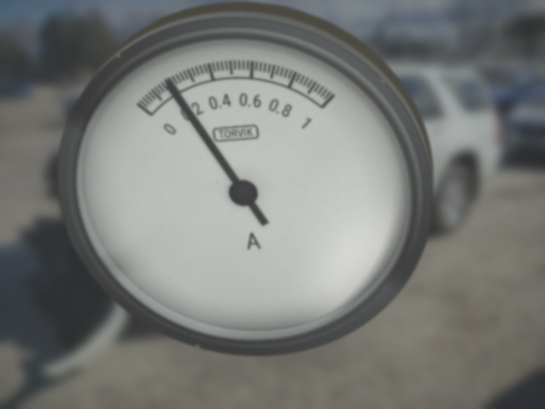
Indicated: 0.2,A
